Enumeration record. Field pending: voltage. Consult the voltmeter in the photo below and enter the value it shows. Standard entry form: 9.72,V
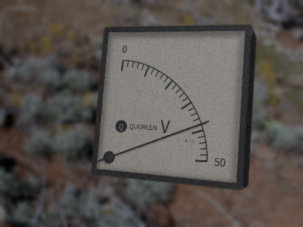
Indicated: 38,V
